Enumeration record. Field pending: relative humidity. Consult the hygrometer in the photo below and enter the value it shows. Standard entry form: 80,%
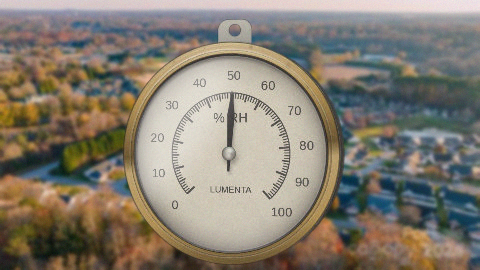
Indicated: 50,%
